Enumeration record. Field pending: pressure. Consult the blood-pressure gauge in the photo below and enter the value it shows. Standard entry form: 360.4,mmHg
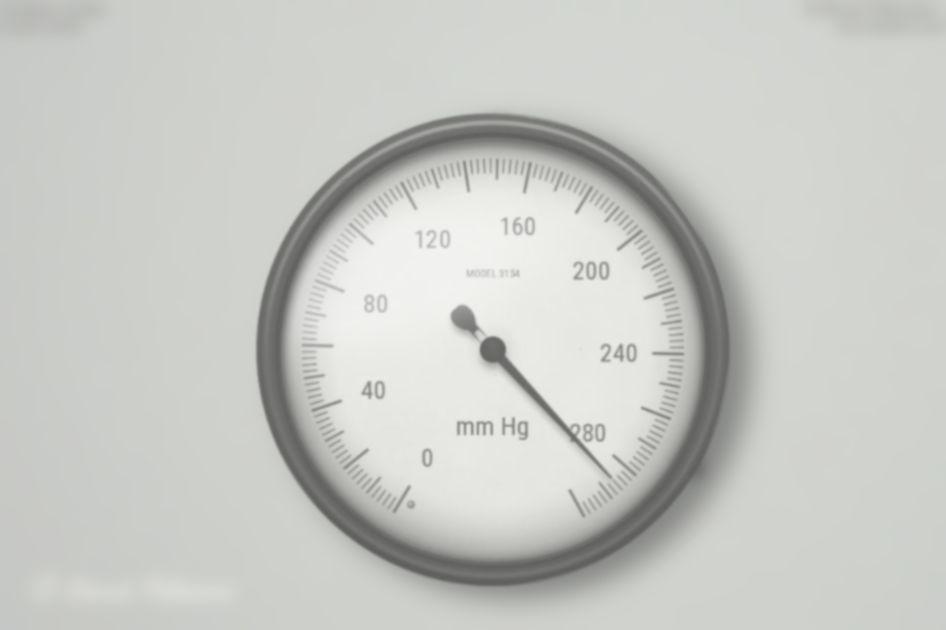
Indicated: 286,mmHg
